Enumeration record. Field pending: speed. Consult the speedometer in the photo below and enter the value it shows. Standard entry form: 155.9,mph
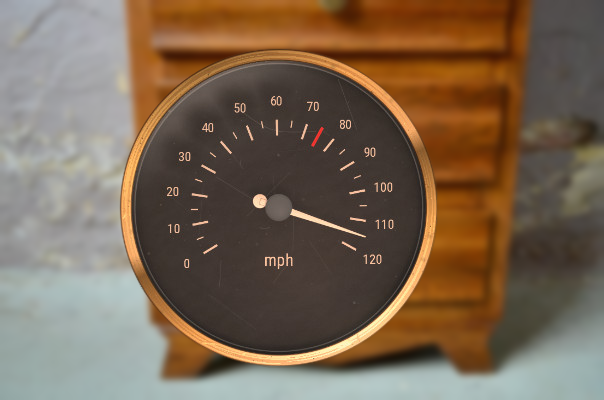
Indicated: 115,mph
